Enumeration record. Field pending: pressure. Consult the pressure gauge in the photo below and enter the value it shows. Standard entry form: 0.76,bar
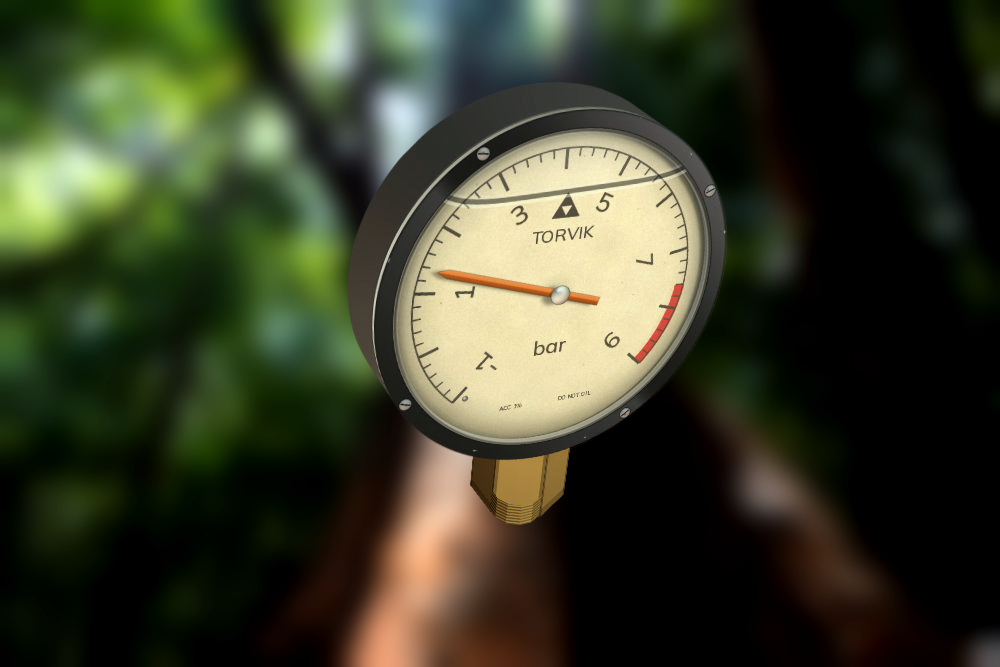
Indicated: 1.4,bar
